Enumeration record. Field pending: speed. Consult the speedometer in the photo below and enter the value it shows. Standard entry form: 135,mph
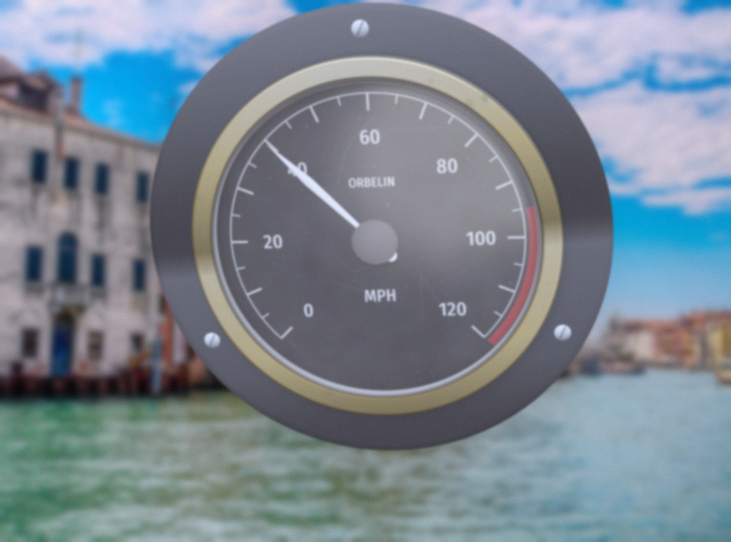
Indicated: 40,mph
